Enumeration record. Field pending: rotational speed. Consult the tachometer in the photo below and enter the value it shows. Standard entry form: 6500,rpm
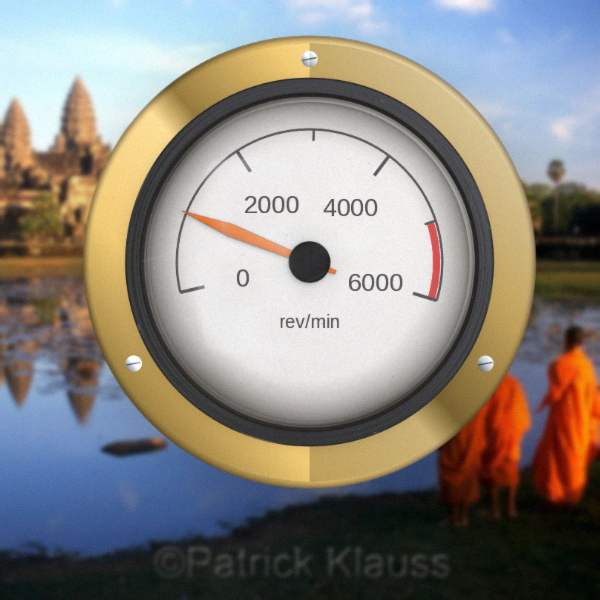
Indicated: 1000,rpm
